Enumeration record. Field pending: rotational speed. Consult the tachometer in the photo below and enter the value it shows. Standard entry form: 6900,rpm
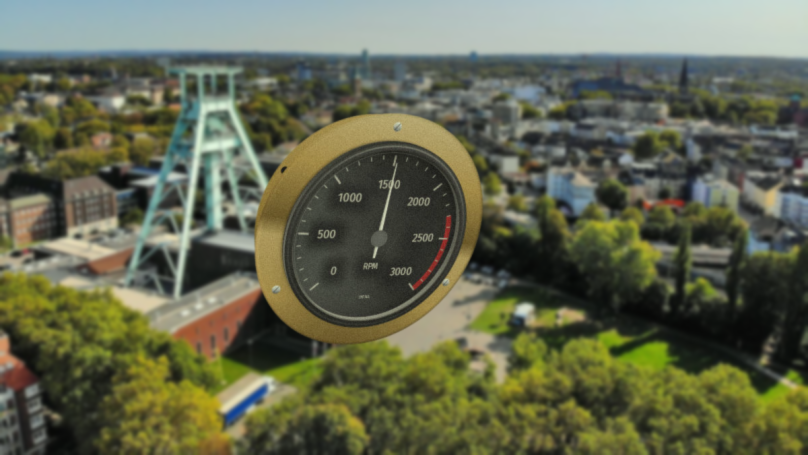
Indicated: 1500,rpm
